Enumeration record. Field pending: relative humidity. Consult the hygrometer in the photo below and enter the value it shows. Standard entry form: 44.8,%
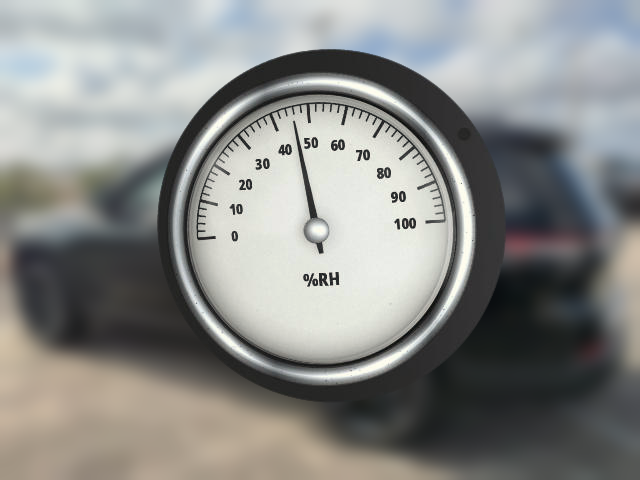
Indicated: 46,%
